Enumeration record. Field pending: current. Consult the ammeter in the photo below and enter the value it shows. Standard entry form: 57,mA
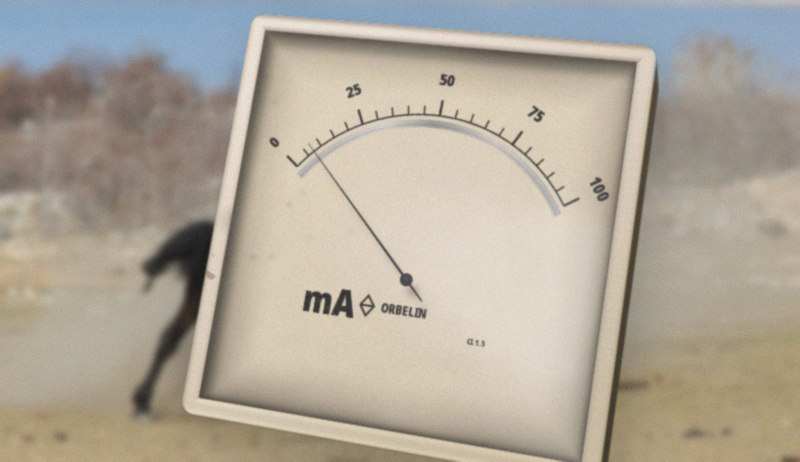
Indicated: 7.5,mA
